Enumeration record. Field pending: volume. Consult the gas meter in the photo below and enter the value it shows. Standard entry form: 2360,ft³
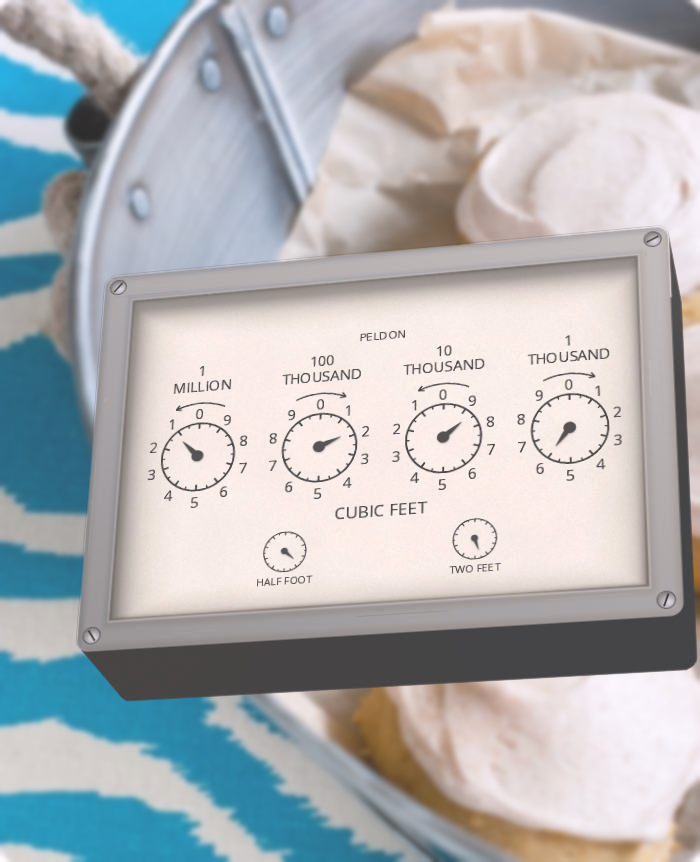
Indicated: 118600,ft³
